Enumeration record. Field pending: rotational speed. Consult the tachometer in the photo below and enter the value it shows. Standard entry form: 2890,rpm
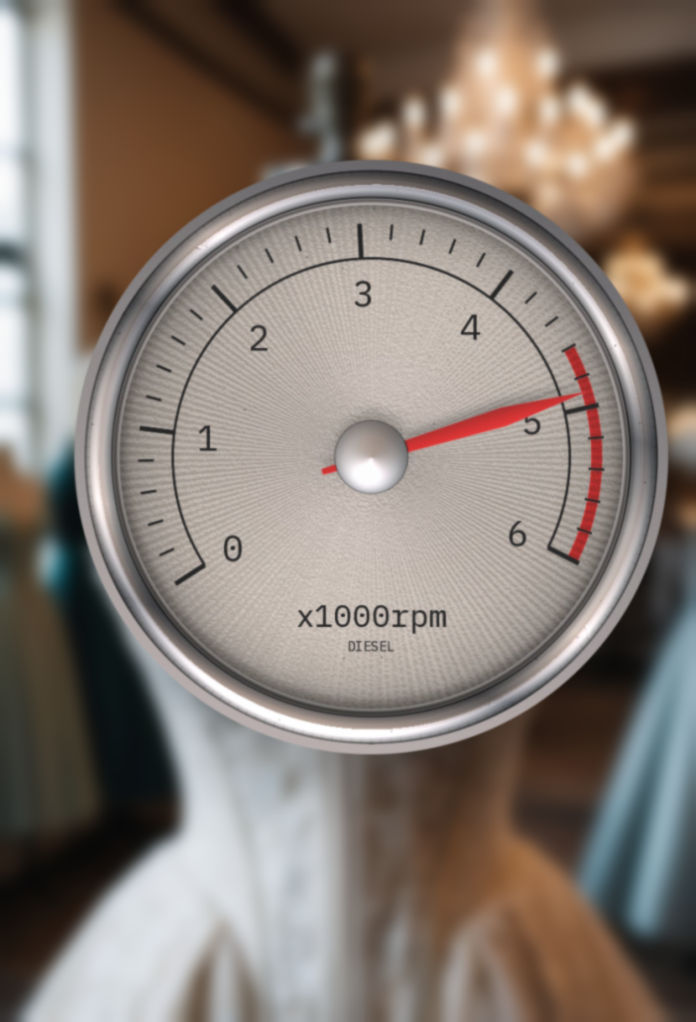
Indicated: 4900,rpm
